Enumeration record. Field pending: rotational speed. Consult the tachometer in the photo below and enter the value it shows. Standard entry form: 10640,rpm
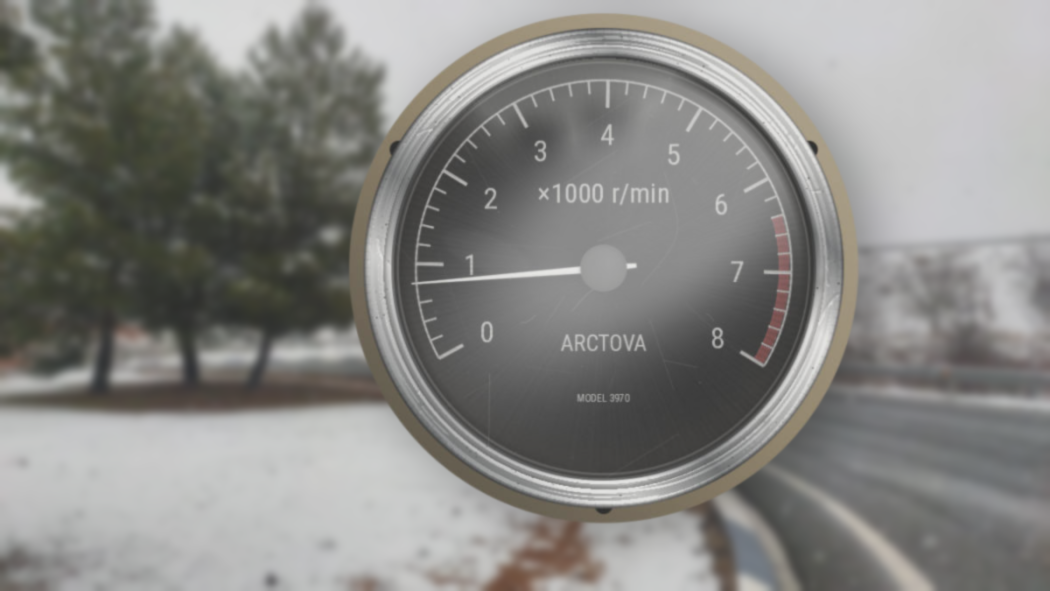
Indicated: 800,rpm
